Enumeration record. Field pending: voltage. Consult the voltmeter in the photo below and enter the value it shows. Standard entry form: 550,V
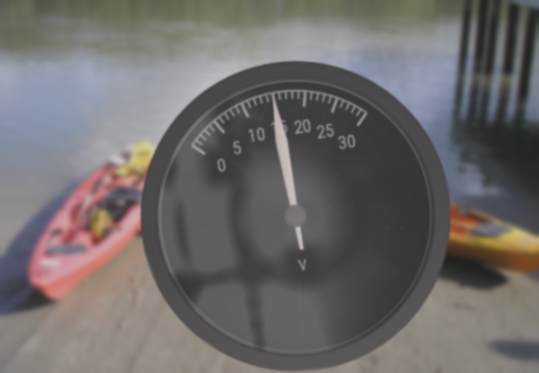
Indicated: 15,V
